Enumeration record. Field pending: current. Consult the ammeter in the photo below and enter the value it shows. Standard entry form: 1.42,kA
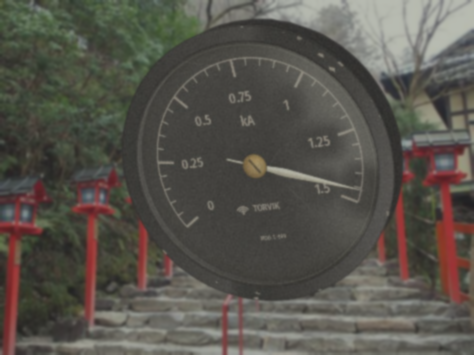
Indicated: 1.45,kA
